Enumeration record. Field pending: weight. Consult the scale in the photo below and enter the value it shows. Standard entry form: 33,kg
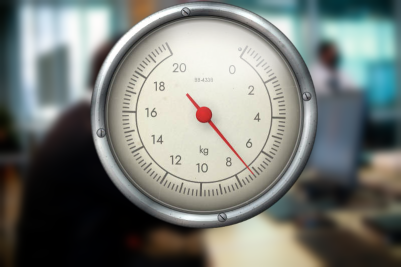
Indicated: 7.2,kg
